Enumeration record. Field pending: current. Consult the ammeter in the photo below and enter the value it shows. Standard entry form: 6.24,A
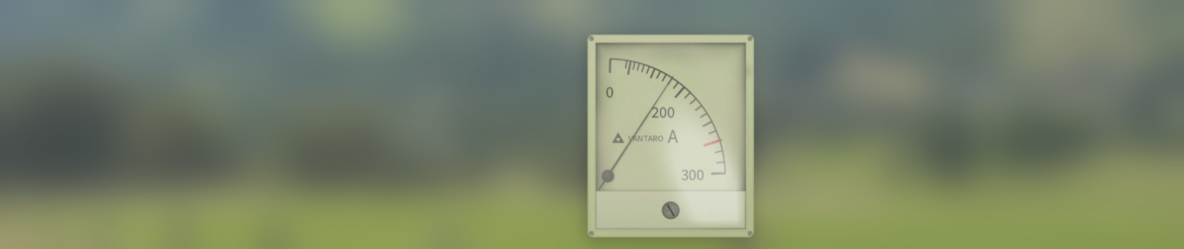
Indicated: 180,A
